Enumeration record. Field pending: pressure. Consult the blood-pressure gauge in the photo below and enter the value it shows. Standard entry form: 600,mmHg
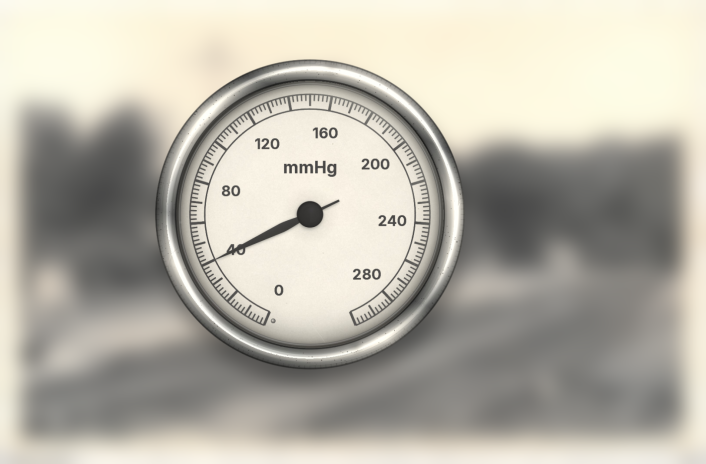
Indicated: 40,mmHg
